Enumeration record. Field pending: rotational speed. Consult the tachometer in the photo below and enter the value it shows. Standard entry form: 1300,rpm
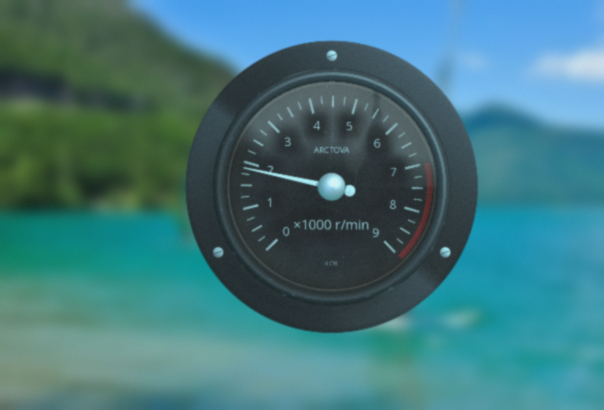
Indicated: 1875,rpm
